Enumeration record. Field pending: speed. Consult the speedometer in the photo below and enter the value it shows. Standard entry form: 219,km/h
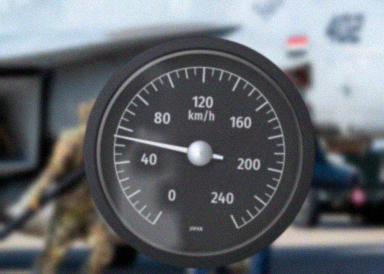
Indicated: 55,km/h
